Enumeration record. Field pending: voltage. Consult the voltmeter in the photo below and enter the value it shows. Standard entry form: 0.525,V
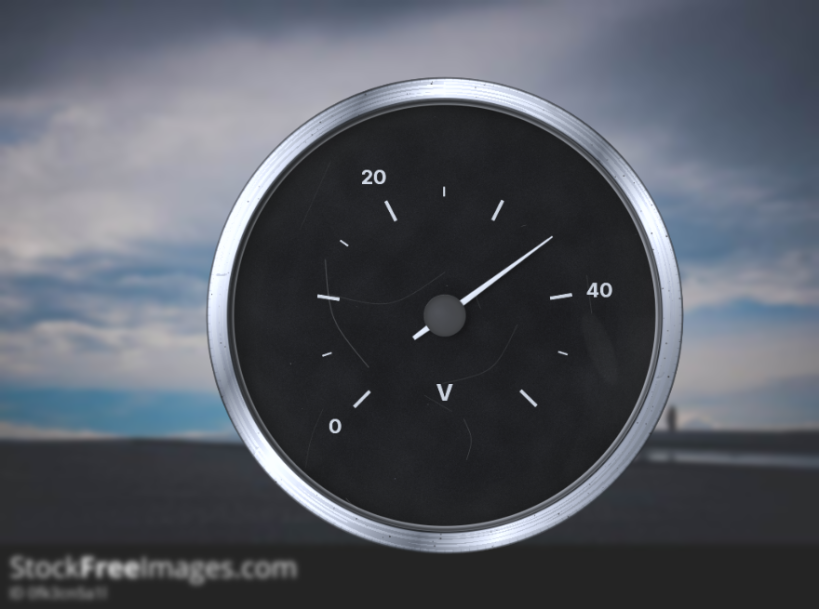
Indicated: 35,V
